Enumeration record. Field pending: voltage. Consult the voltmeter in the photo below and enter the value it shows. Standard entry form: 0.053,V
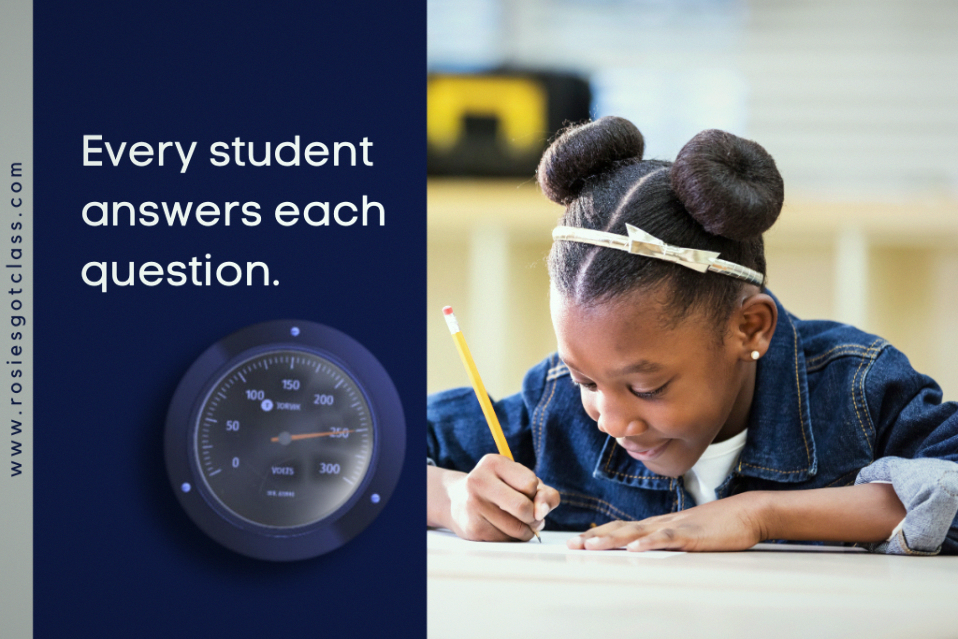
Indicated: 250,V
